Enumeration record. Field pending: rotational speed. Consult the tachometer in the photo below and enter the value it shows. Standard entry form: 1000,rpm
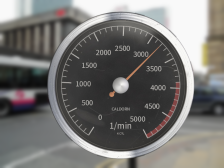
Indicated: 3200,rpm
